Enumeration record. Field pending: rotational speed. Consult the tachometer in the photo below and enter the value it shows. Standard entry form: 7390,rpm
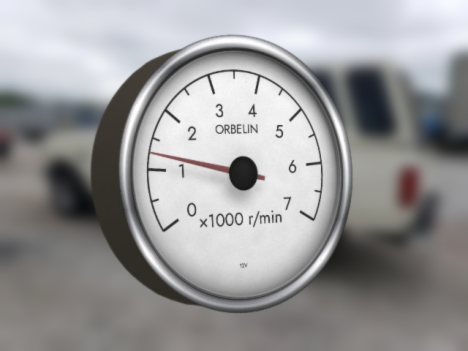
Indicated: 1250,rpm
